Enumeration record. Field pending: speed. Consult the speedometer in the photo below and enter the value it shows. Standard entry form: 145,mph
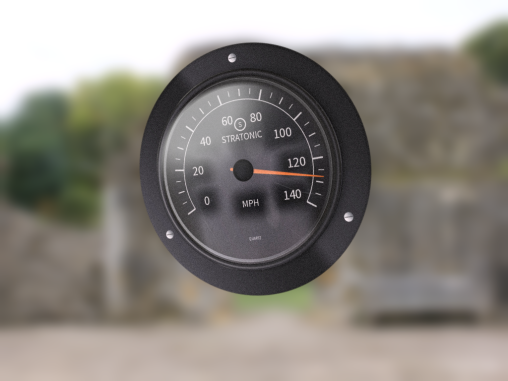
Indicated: 127.5,mph
